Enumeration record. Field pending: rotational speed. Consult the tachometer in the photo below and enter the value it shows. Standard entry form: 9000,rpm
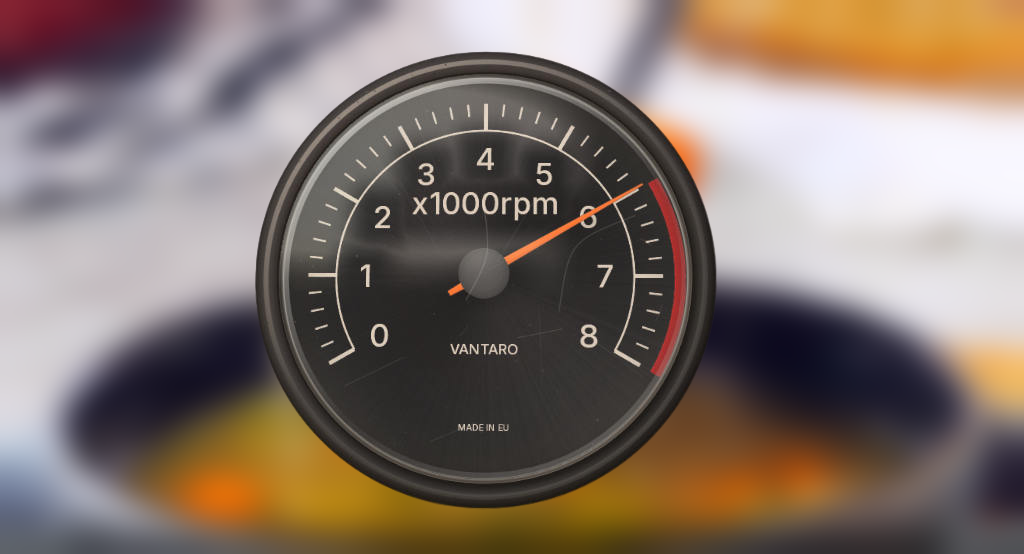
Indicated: 6000,rpm
